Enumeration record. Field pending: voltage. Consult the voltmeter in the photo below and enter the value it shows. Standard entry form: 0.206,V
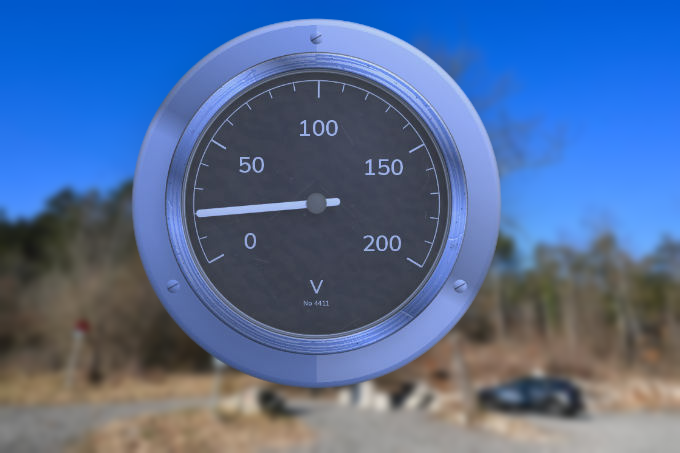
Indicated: 20,V
